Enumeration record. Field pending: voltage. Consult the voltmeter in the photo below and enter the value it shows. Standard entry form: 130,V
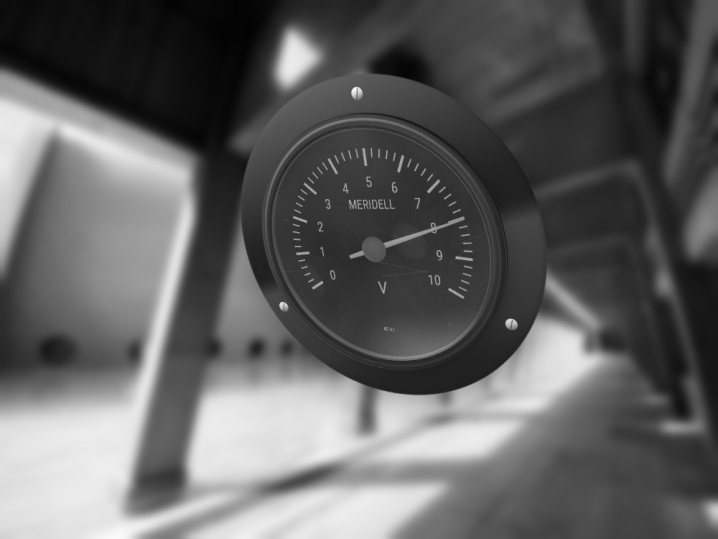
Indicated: 8,V
